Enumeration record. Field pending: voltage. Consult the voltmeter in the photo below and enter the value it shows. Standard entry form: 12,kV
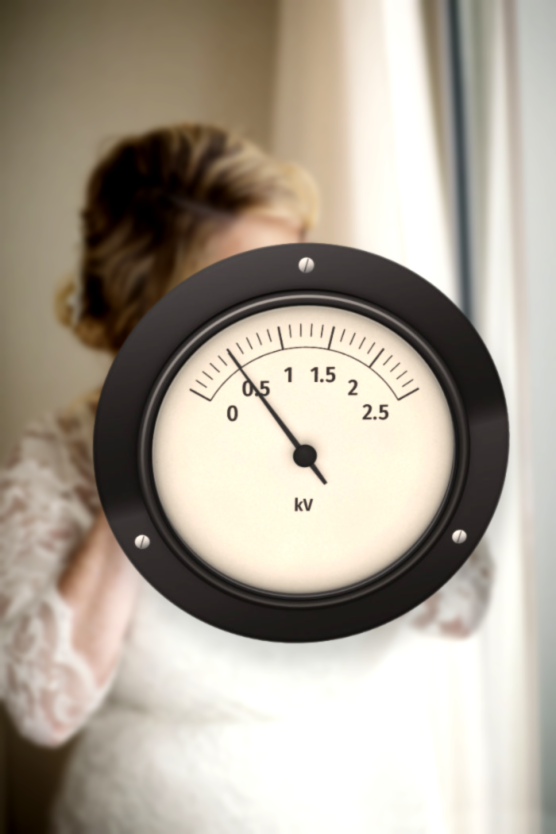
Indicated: 0.5,kV
